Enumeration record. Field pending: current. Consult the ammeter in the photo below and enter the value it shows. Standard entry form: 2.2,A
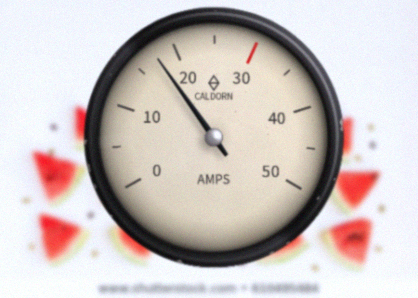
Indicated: 17.5,A
